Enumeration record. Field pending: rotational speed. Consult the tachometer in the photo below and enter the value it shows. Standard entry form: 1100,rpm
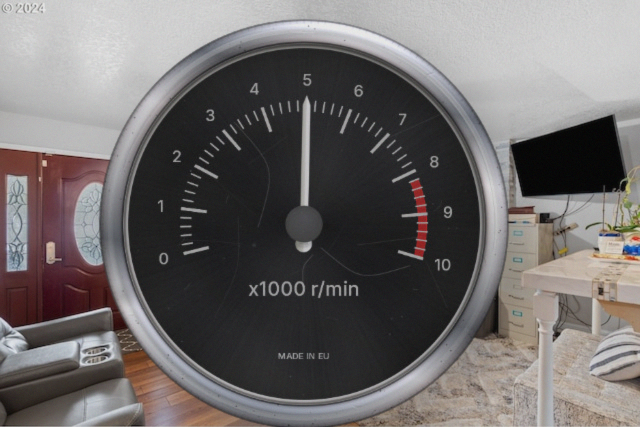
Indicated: 5000,rpm
